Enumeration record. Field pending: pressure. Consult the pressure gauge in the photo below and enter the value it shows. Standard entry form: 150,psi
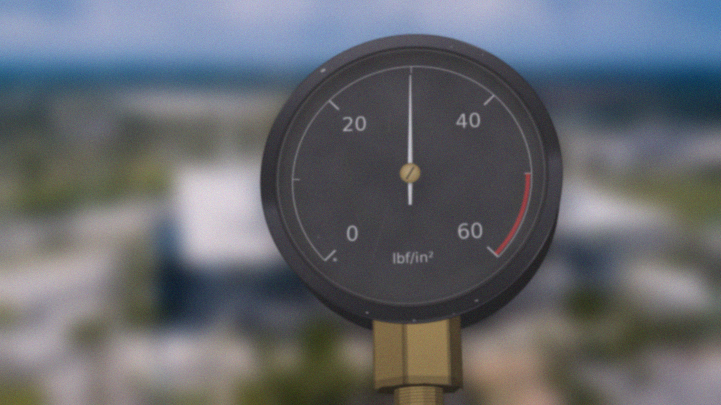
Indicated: 30,psi
